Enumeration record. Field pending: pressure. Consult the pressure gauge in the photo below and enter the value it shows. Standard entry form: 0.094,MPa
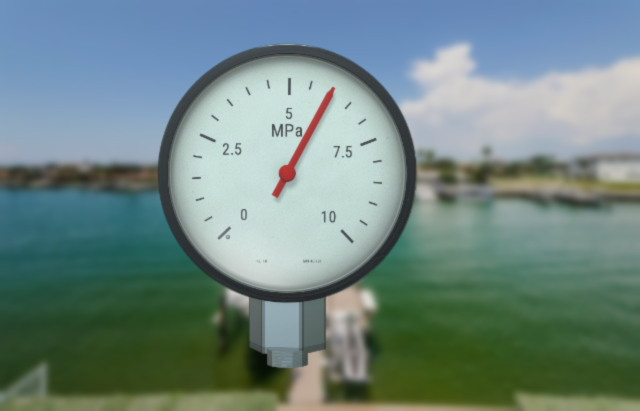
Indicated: 6,MPa
